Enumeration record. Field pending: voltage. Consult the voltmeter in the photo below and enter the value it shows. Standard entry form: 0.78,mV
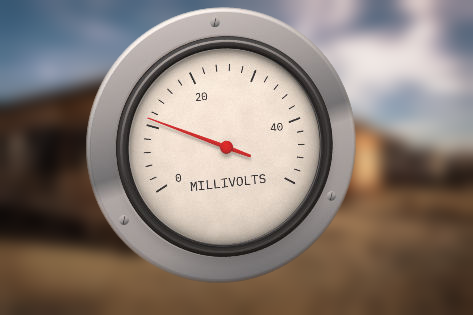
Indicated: 11,mV
